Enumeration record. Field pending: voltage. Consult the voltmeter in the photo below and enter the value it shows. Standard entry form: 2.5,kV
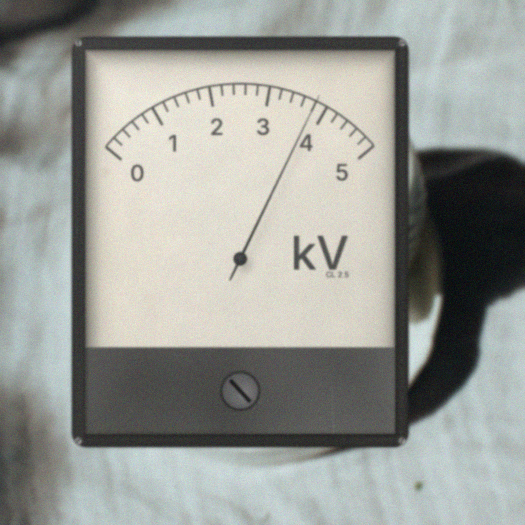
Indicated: 3.8,kV
